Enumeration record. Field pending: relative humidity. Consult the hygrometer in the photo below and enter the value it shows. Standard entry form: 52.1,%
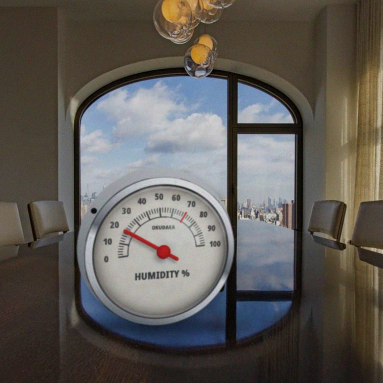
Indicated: 20,%
